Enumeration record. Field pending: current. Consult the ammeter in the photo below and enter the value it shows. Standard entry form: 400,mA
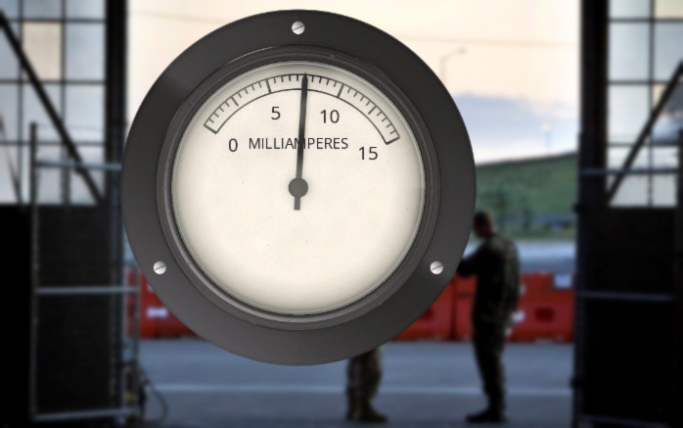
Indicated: 7.5,mA
